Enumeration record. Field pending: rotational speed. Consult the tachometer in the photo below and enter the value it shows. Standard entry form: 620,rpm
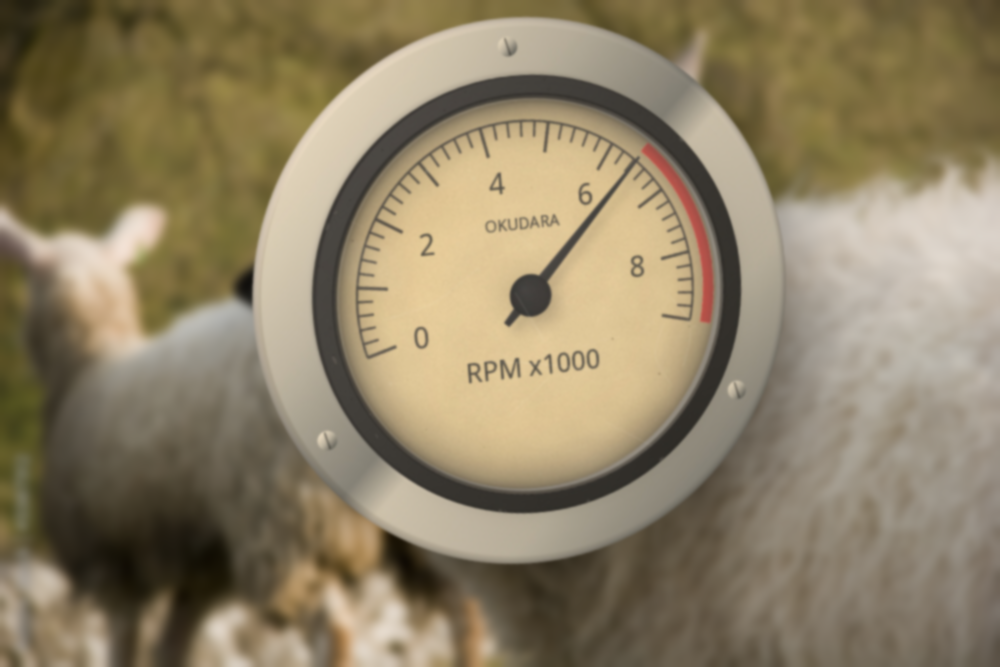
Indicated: 6400,rpm
